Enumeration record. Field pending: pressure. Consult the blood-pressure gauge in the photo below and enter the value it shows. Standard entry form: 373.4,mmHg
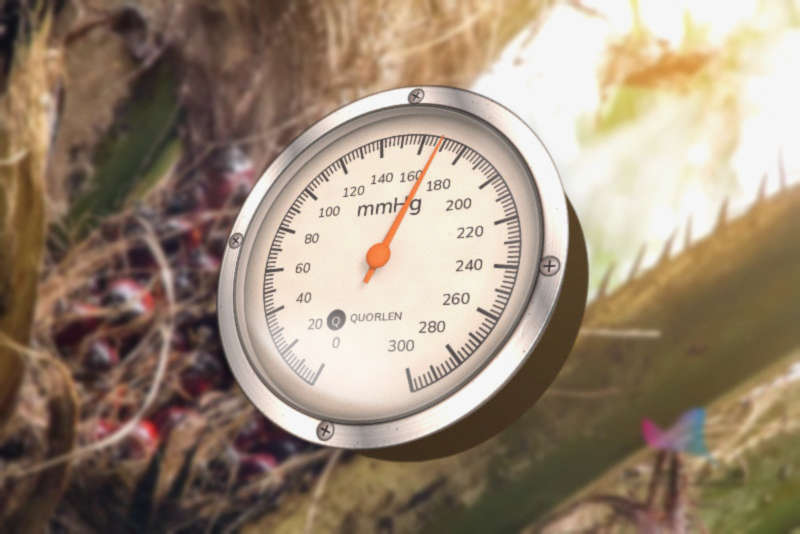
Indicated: 170,mmHg
